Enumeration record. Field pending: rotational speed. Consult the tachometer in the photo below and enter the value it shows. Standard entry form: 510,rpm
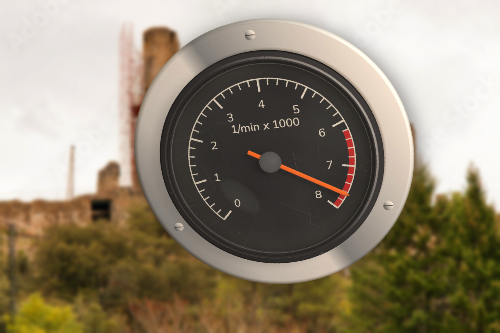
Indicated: 7600,rpm
